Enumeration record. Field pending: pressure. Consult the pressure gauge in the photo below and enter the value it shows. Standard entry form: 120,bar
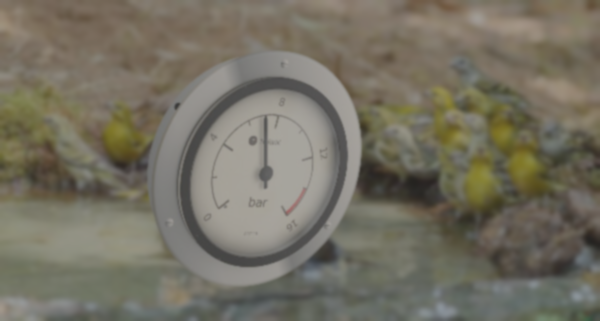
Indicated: 7,bar
